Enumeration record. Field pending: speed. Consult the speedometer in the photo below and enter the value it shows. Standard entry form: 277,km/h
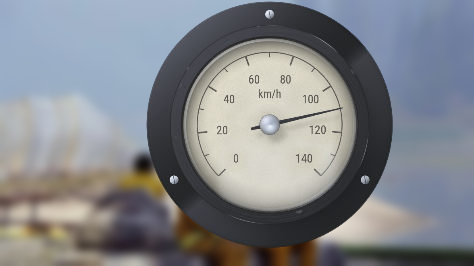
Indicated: 110,km/h
